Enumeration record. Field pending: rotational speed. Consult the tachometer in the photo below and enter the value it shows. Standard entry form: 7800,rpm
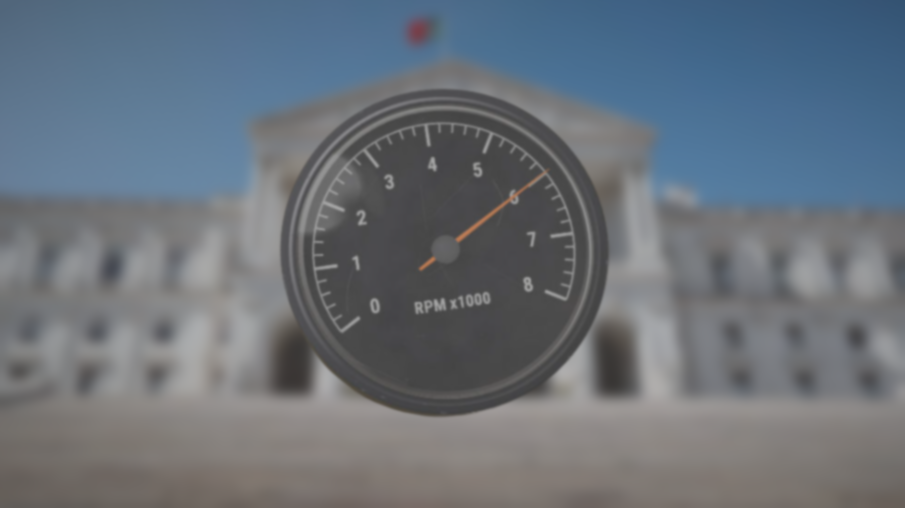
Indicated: 6000,rpm
